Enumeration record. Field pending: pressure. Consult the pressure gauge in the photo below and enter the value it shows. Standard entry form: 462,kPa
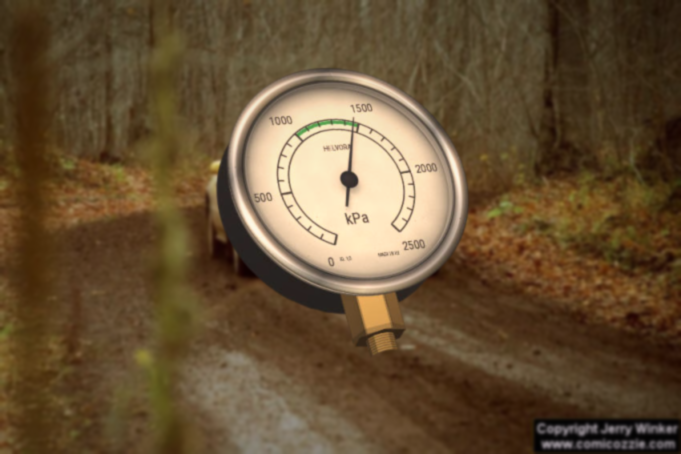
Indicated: 1450,kPa
